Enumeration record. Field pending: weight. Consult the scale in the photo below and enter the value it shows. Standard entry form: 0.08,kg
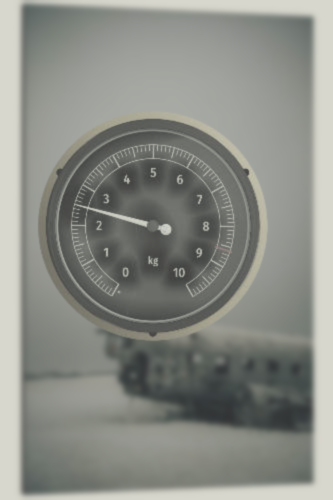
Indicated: 2.5,kg
